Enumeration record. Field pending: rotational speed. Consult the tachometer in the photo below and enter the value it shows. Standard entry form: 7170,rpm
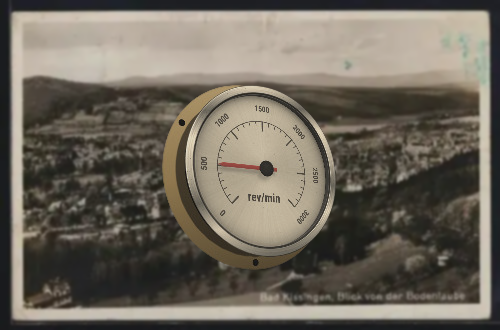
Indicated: 500,rpm
